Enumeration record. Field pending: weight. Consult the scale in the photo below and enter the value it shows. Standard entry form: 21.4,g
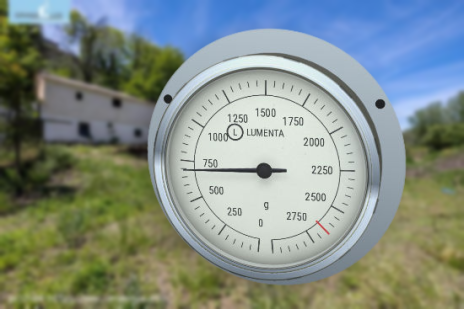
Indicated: 700,g
